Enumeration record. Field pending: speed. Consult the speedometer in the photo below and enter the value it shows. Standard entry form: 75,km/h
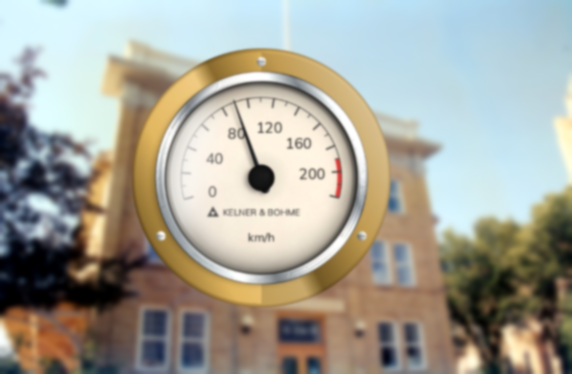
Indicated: 90,km/h
